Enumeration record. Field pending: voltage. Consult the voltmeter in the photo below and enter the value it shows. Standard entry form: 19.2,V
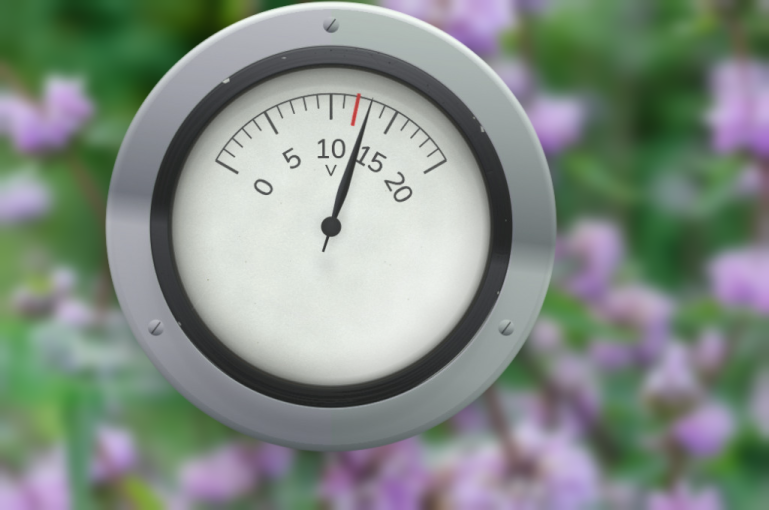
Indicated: 13,V
